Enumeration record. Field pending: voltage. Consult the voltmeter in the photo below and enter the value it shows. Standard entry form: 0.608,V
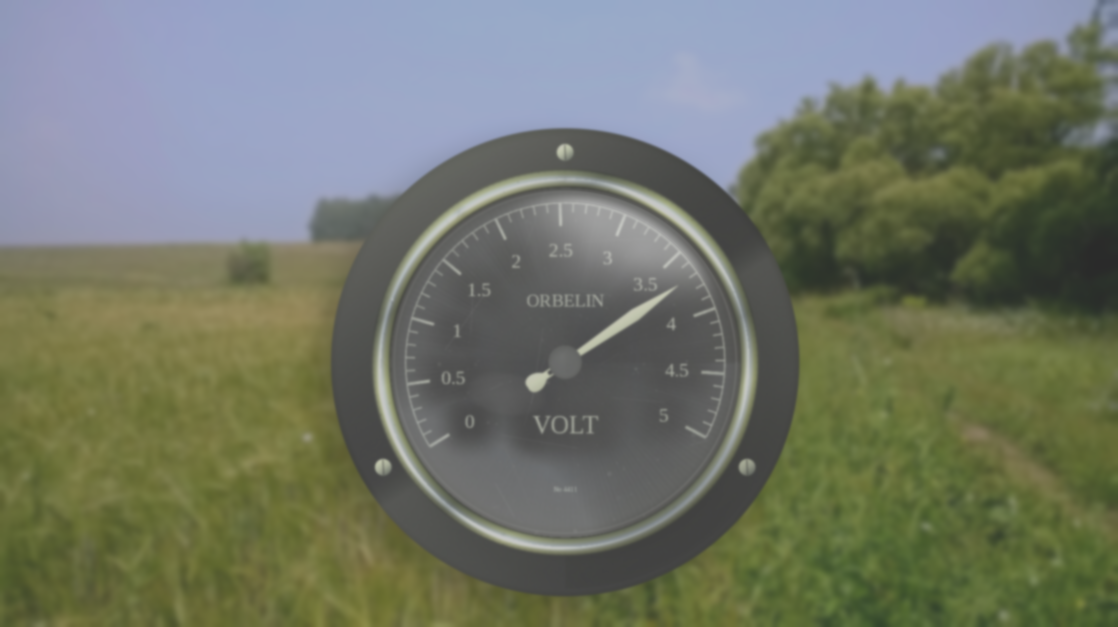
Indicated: 3.7,V
